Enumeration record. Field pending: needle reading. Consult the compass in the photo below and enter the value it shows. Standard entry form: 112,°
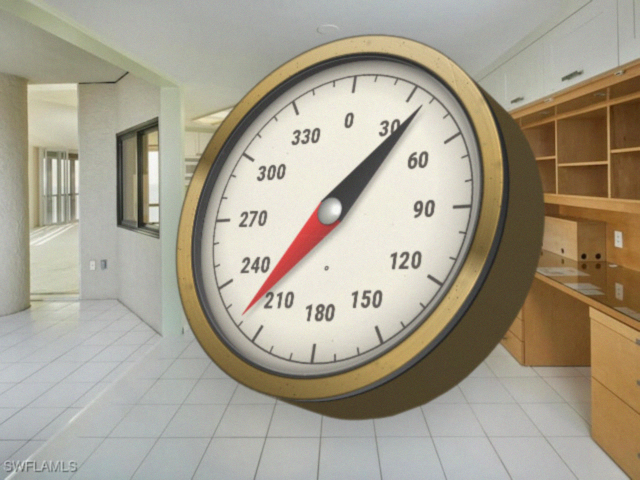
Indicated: 220,°
